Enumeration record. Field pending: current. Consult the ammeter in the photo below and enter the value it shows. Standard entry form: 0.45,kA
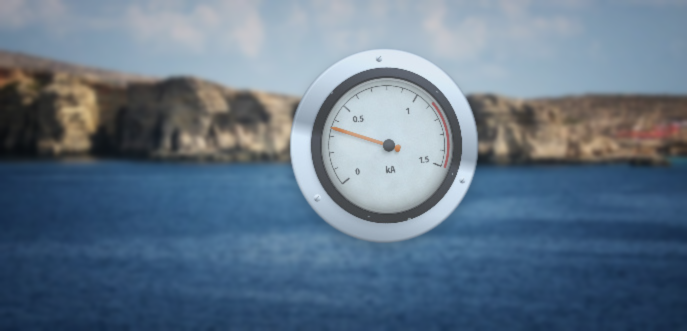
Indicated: 0.35,kA
